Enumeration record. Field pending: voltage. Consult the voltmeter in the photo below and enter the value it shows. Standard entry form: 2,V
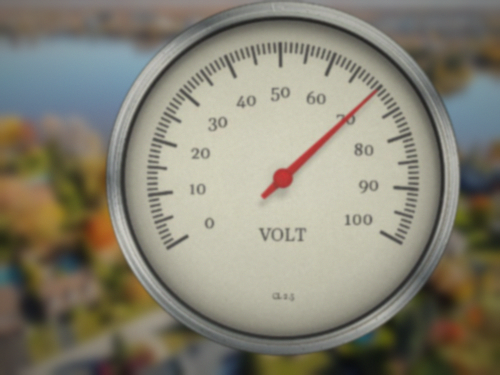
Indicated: 70,V
